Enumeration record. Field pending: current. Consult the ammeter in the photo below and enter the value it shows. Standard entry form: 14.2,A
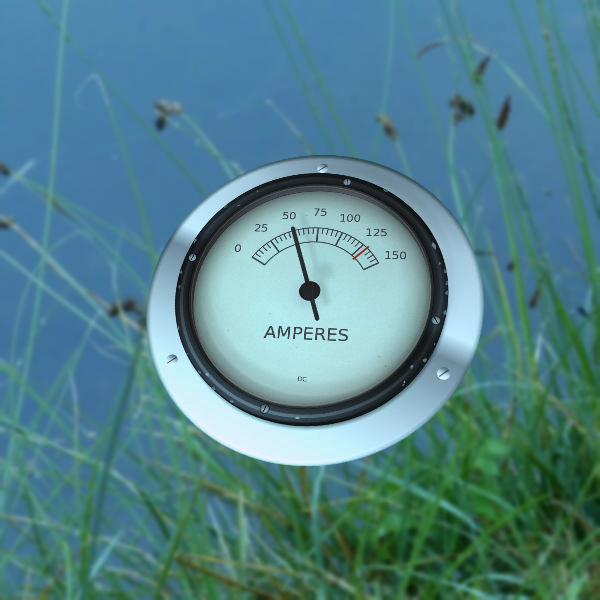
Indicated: 50,A
